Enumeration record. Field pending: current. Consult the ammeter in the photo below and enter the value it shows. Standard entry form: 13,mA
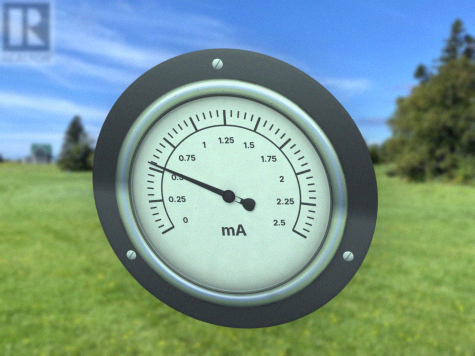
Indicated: 0.55,mA
